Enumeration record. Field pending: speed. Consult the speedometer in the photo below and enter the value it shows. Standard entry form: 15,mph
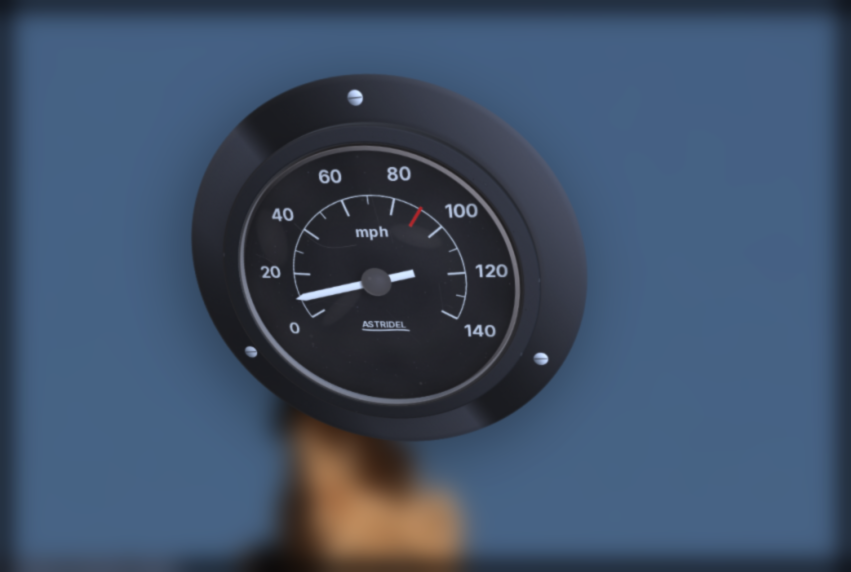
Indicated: 10,mph
